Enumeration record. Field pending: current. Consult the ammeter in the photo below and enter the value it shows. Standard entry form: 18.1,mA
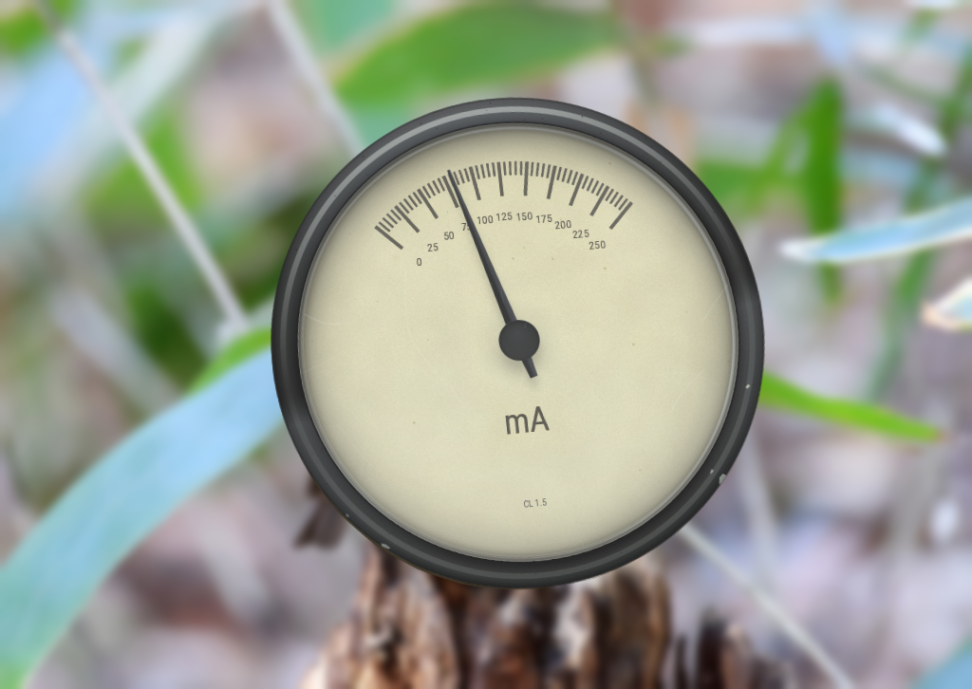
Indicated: 80,mA
